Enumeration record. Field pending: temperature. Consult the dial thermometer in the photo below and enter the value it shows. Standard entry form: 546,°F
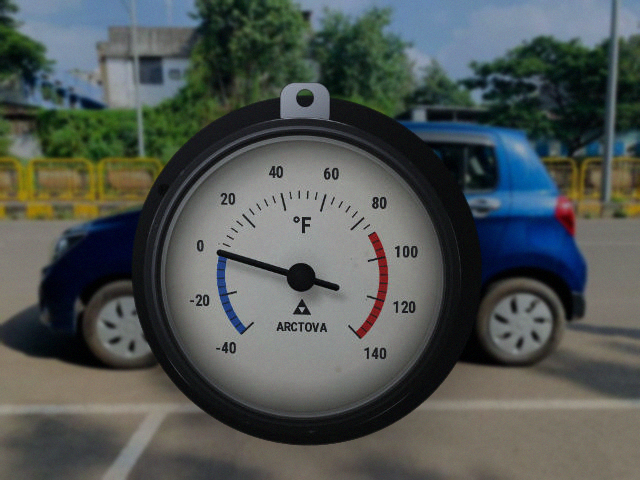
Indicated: 0,°F
